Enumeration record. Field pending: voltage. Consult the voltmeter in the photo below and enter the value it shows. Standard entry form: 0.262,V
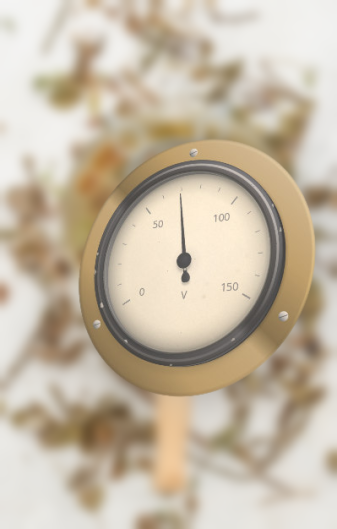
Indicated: 70,V
